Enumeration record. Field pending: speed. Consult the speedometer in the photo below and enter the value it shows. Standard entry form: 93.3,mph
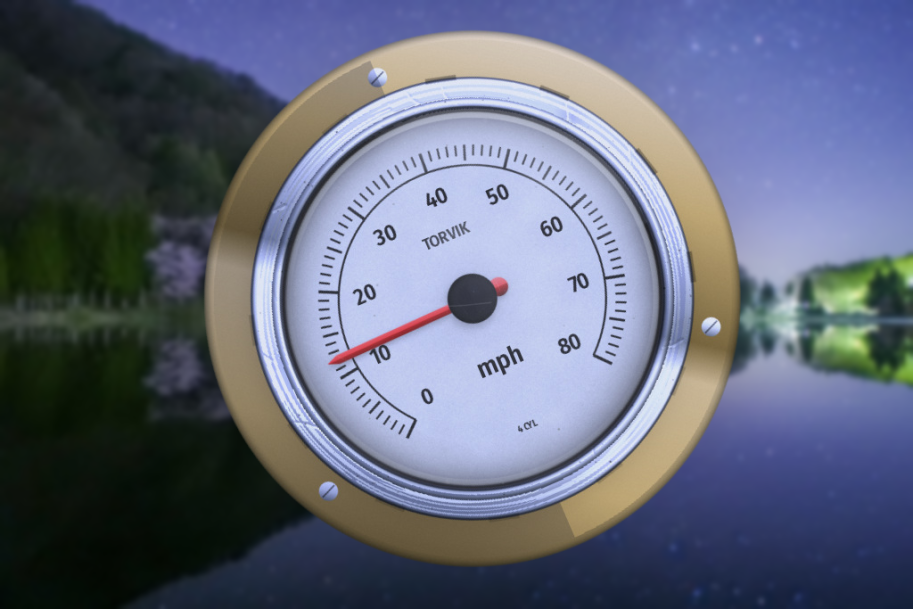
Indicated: 12,mph
